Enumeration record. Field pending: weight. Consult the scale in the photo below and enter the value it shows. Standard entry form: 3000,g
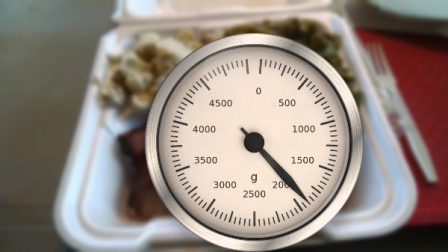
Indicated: 1900,g
